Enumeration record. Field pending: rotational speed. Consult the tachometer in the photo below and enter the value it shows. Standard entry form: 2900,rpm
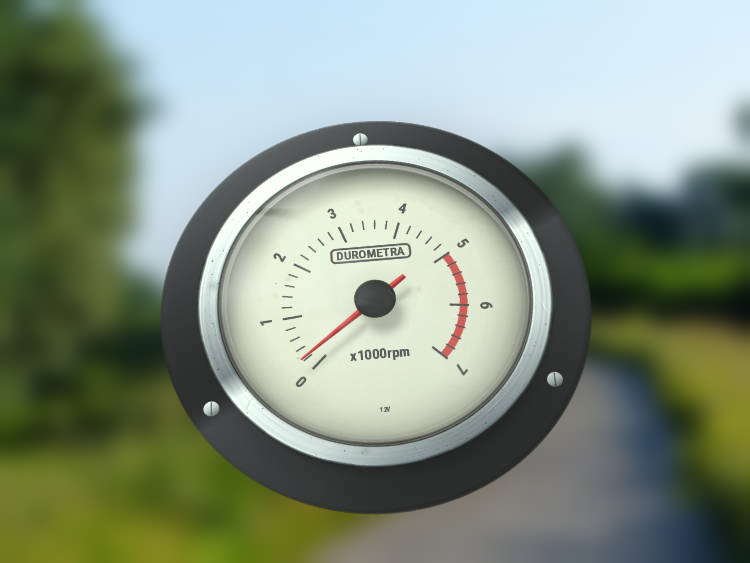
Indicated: 200,rpm
